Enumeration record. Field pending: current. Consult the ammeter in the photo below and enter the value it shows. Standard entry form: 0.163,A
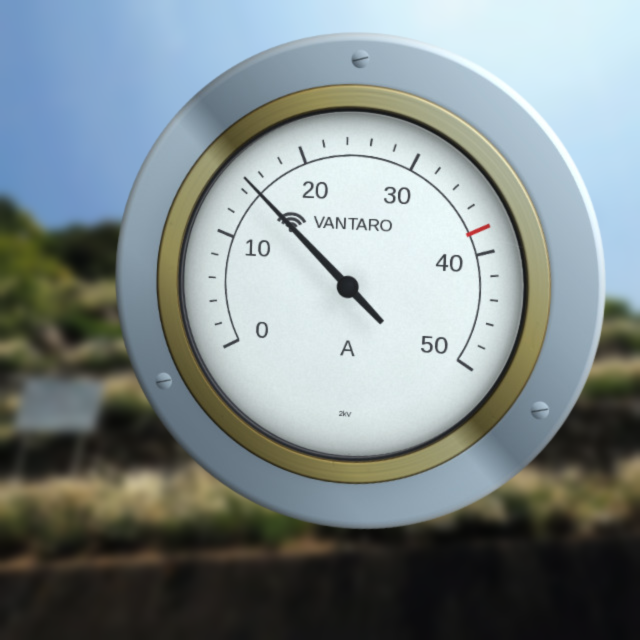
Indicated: 15,A
